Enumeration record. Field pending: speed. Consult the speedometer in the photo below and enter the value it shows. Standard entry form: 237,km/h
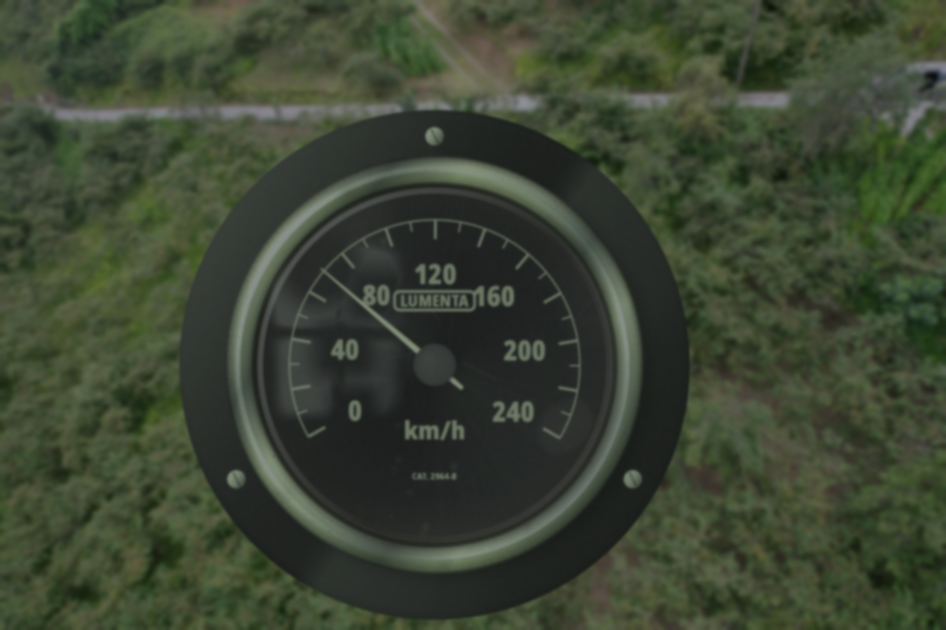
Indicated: 70,km/h
